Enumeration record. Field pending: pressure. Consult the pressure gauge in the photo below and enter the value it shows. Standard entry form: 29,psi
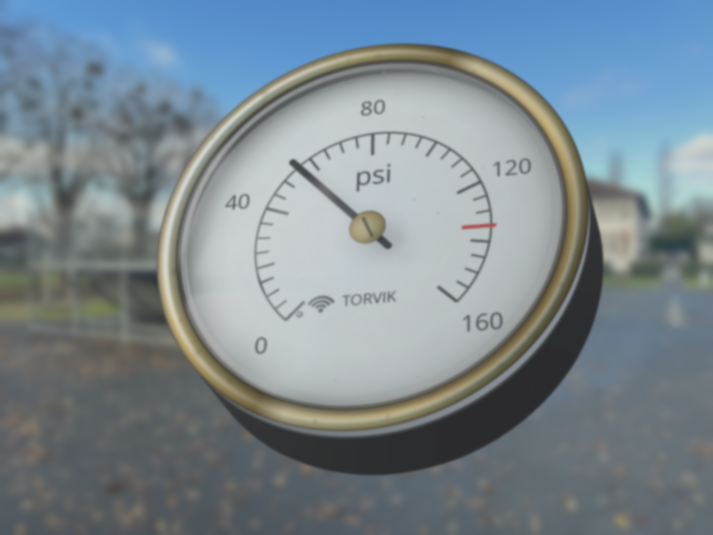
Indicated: 55,psi
